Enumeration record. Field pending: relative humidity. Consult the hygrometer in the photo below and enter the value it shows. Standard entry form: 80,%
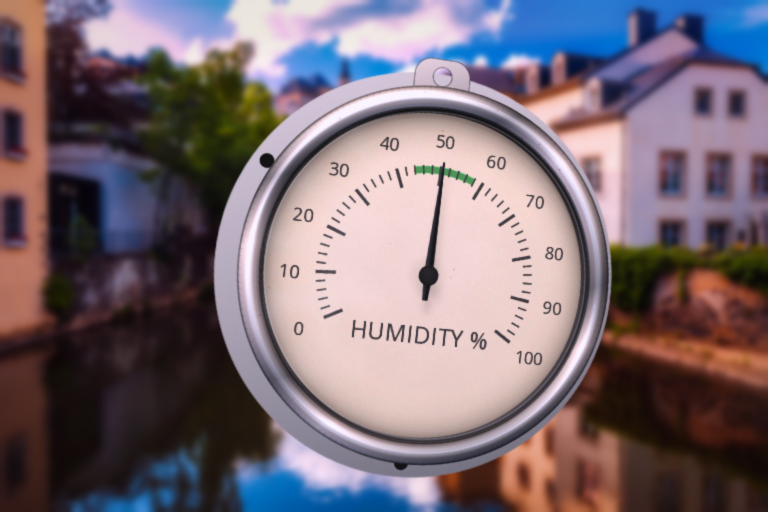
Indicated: 50,%
